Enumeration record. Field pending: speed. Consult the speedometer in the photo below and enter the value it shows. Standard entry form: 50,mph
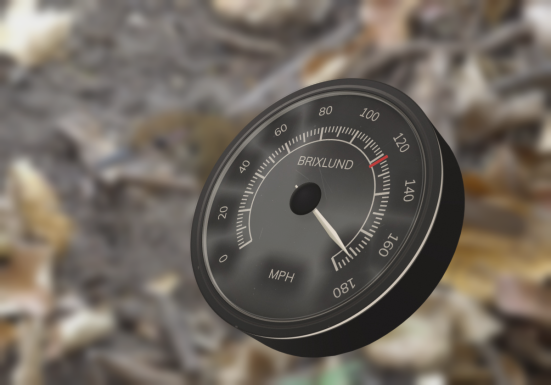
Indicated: 172,mph
